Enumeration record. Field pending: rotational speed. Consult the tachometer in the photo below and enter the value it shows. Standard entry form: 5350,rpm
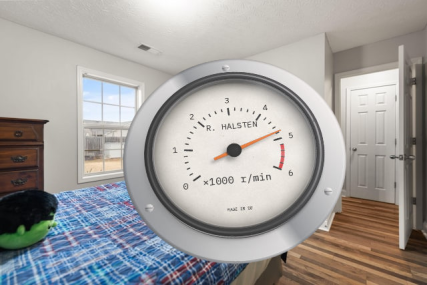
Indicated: 4800,rpm
